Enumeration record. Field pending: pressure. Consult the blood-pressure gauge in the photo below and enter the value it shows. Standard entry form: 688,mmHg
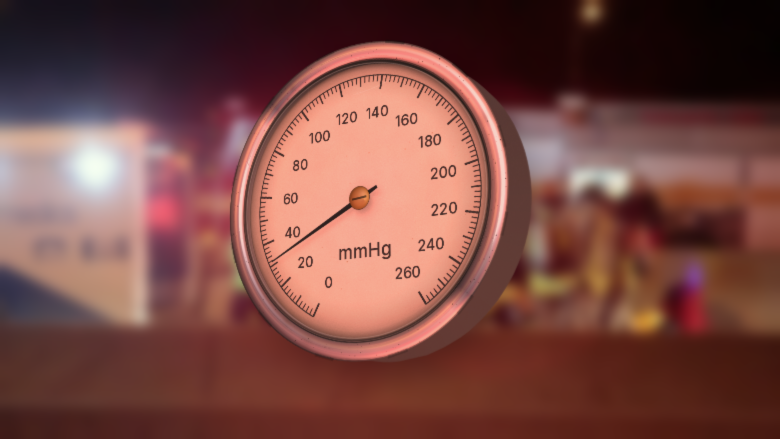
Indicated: 30,mmHg
